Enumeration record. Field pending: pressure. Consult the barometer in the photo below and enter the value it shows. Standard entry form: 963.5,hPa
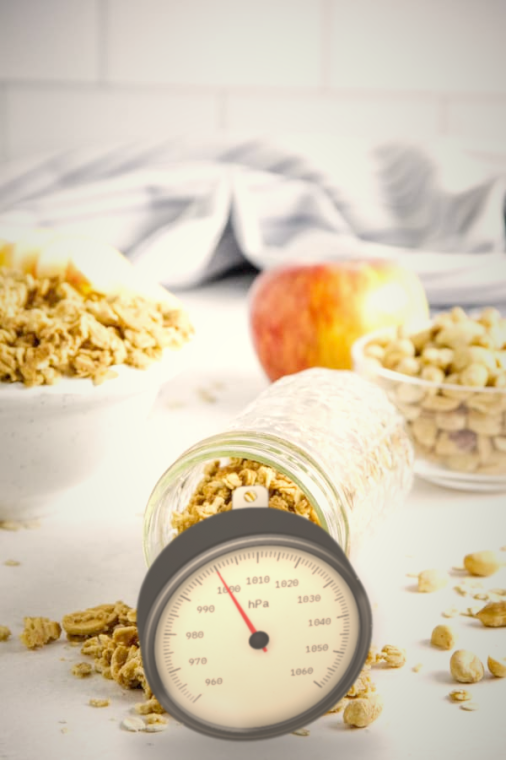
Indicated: 1000,hPa
